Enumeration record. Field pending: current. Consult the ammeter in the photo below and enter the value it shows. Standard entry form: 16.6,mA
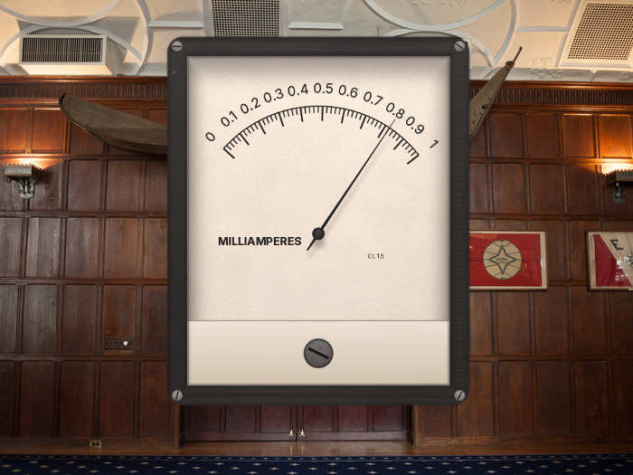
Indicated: 0.82,mA
